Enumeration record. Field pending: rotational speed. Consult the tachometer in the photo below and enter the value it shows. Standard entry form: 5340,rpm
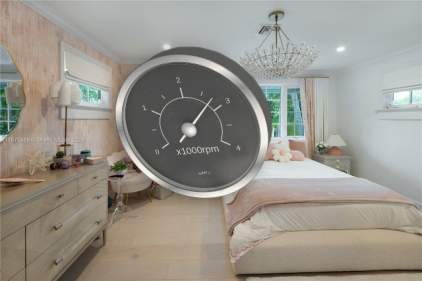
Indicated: 2750,rpm
